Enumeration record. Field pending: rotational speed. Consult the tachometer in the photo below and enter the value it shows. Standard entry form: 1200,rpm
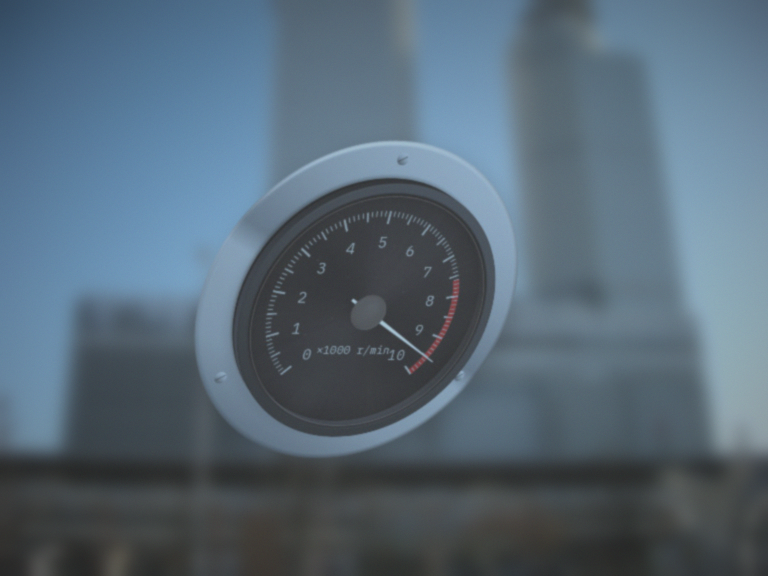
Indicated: 9500,rpm
